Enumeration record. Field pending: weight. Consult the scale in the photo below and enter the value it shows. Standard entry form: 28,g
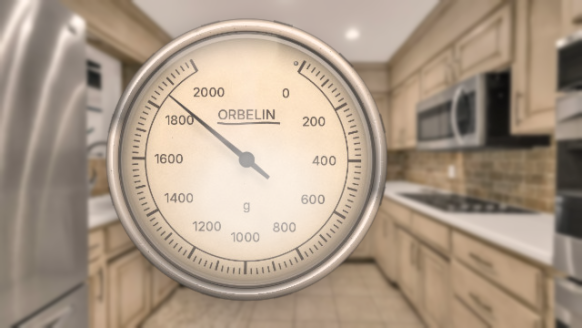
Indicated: 1860,g
